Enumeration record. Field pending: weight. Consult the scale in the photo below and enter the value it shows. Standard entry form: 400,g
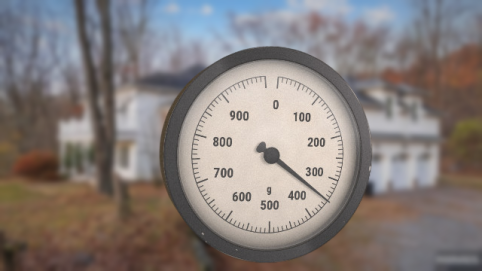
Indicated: 350,g
